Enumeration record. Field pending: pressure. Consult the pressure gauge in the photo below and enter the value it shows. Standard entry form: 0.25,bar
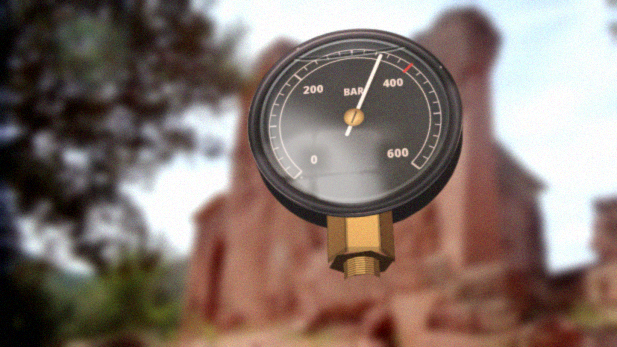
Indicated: 350,bar
